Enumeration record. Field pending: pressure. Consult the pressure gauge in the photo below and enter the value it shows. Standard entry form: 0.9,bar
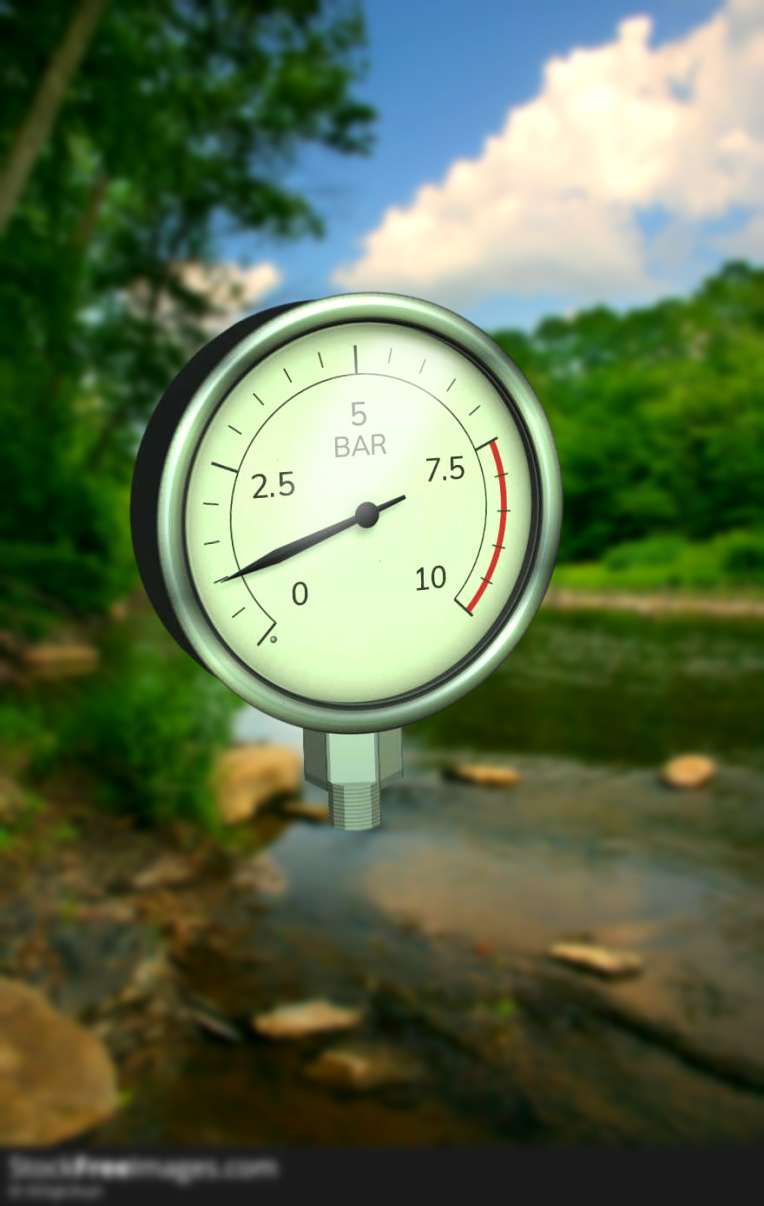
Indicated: 1,bar
